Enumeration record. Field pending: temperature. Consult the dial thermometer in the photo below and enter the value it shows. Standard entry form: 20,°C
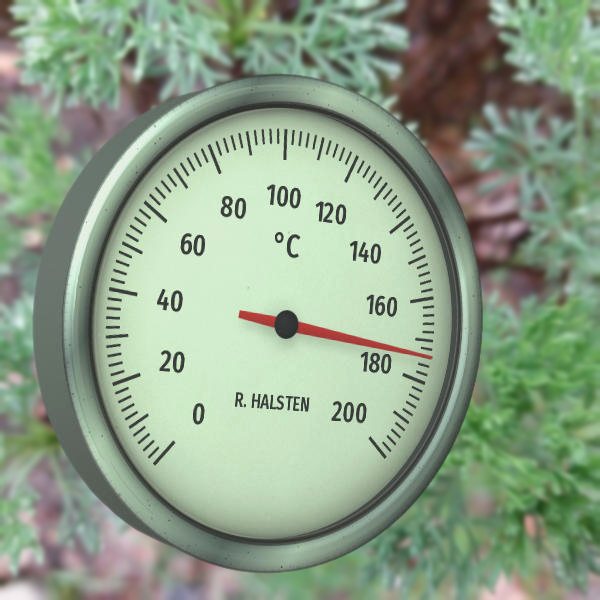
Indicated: 174,°C
